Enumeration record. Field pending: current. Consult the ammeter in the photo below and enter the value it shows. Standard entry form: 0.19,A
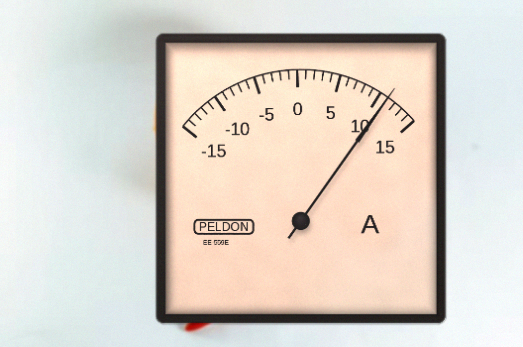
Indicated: 11,A
